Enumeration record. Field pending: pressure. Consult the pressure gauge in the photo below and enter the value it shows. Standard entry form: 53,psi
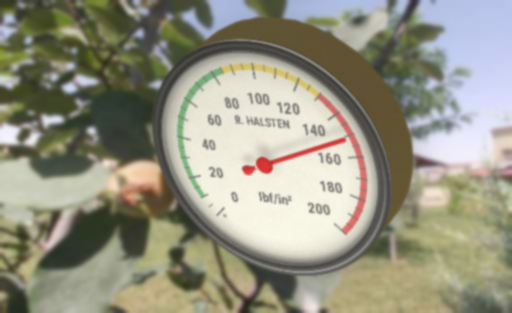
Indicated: 150,psi
